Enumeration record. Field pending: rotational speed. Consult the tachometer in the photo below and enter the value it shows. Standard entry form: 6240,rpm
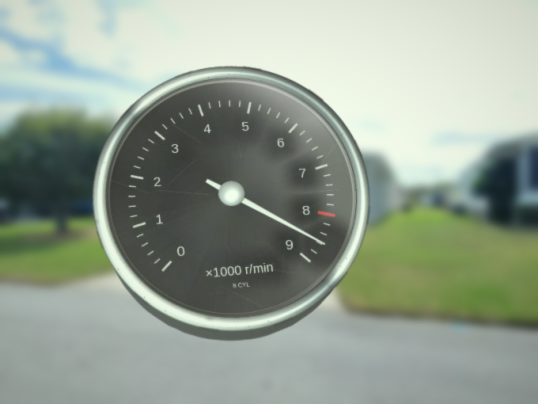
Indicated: 8600,rpm
